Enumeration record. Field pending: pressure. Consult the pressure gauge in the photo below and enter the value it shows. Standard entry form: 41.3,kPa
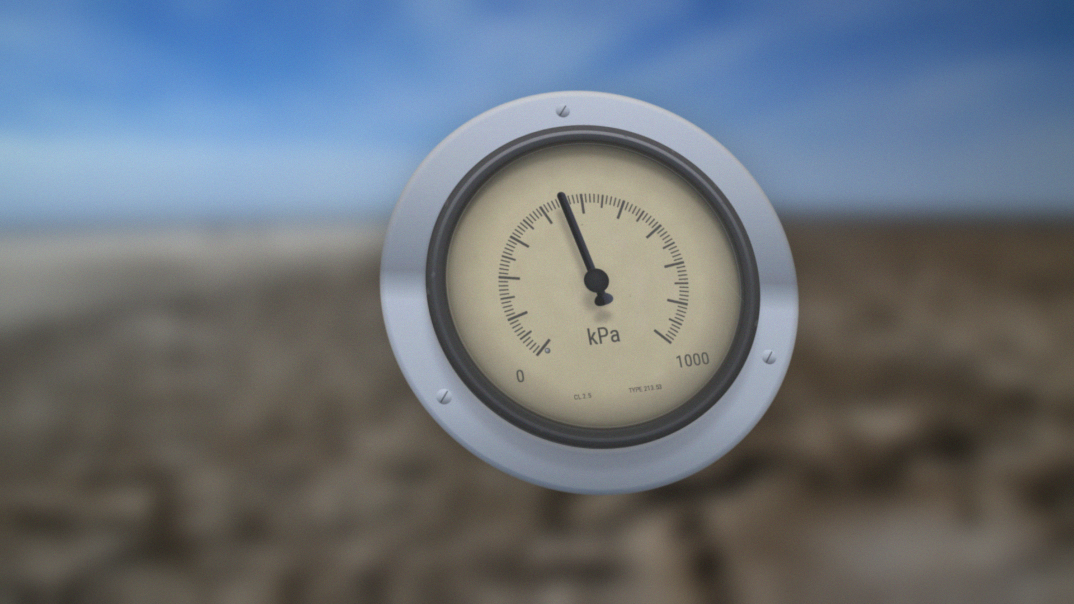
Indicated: 450,kPa
